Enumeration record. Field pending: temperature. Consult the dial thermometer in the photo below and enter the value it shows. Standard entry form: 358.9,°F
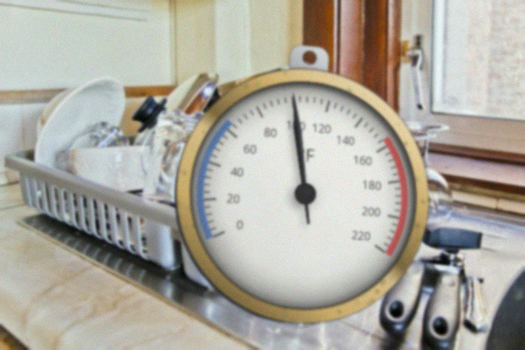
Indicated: 100,°F
